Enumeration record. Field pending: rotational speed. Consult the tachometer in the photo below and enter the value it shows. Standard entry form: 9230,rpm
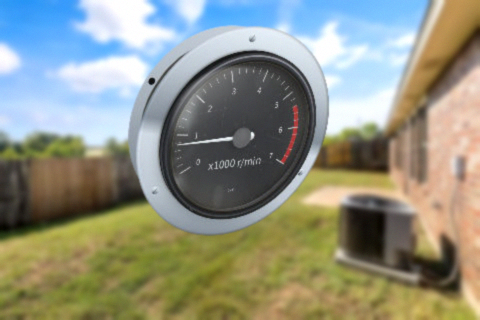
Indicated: 800,rpm
